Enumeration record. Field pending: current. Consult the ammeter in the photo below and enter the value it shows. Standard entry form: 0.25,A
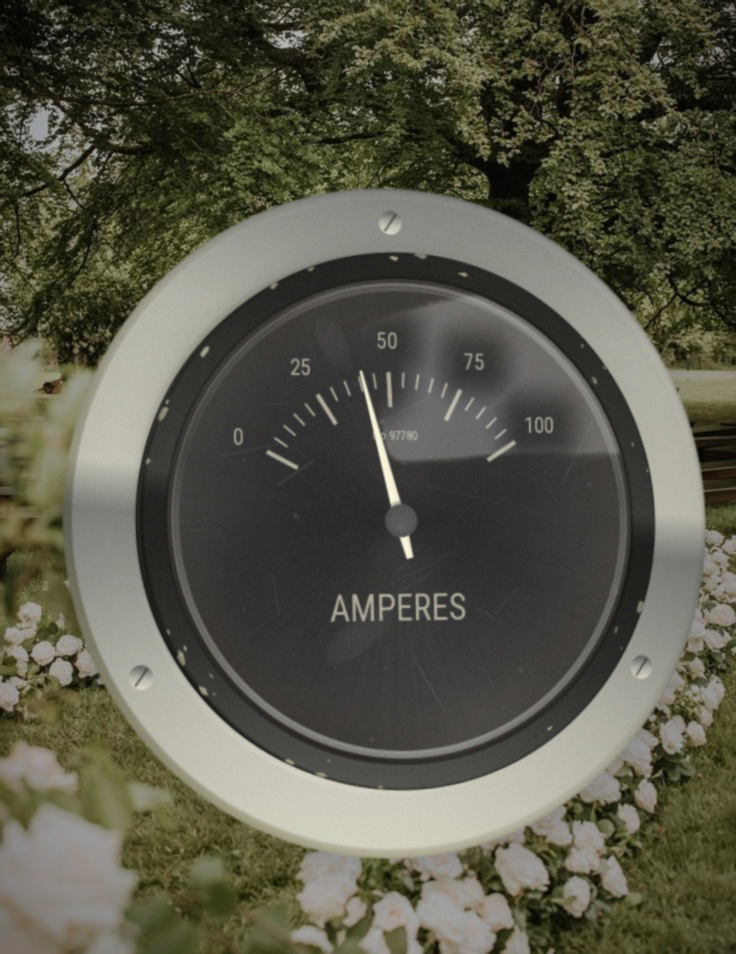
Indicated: 40,A
